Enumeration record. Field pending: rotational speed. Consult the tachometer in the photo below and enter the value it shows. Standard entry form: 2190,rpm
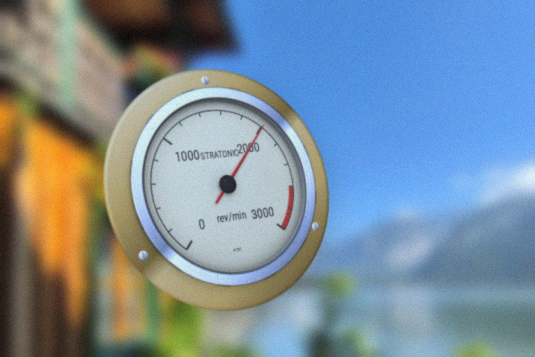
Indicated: 2000,rpm
